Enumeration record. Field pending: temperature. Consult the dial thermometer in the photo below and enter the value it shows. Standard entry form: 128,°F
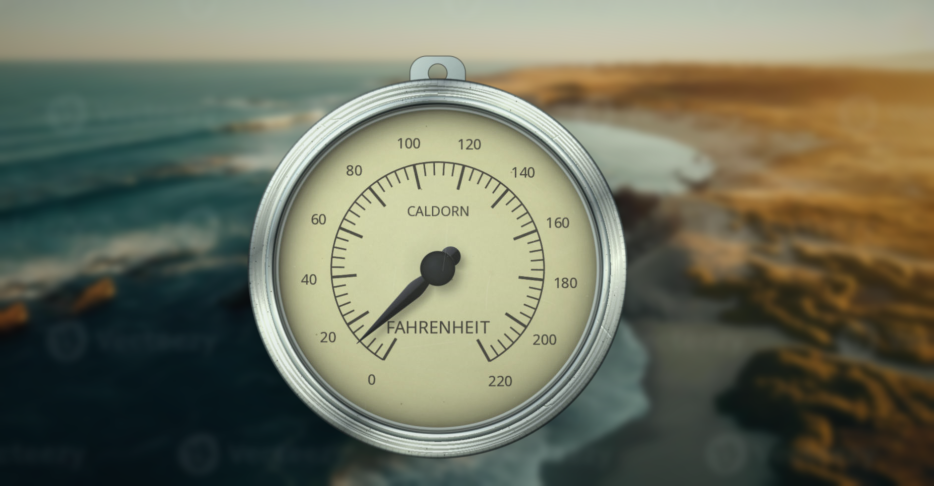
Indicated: 12,°F
